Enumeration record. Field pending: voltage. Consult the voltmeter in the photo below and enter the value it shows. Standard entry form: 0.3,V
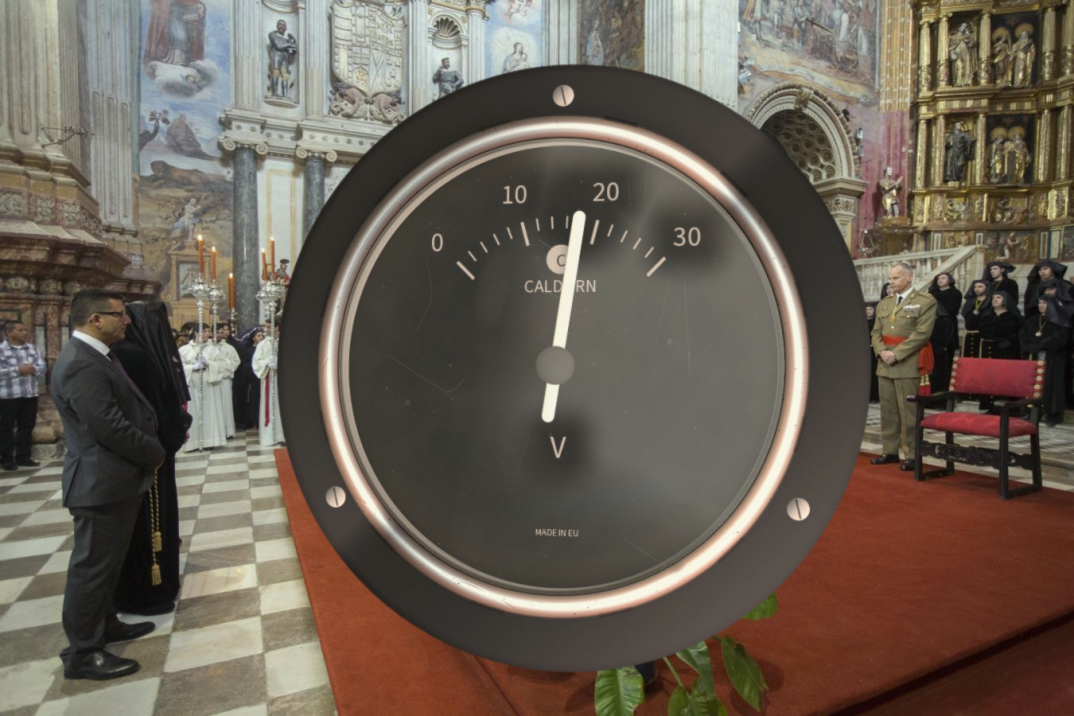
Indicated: 18,V
